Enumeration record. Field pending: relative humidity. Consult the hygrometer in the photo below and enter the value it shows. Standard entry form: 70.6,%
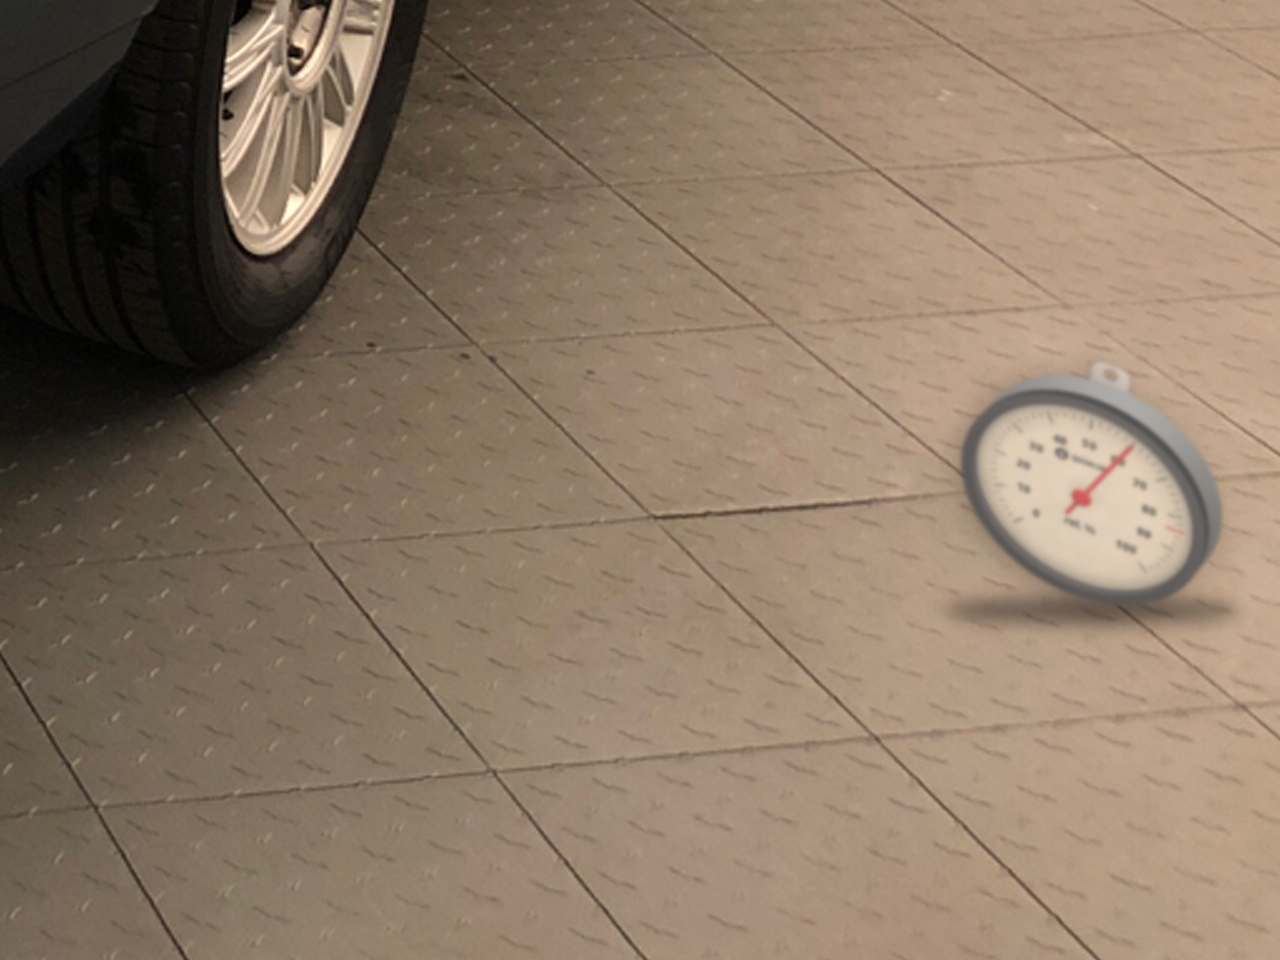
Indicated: 60,%
